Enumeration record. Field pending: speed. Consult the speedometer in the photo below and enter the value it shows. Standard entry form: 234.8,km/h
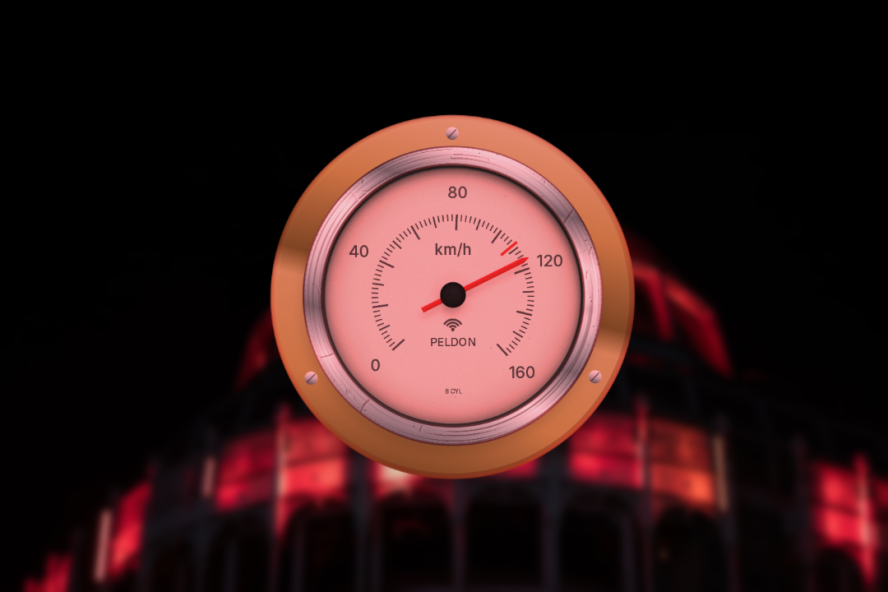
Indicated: 116,km/h
